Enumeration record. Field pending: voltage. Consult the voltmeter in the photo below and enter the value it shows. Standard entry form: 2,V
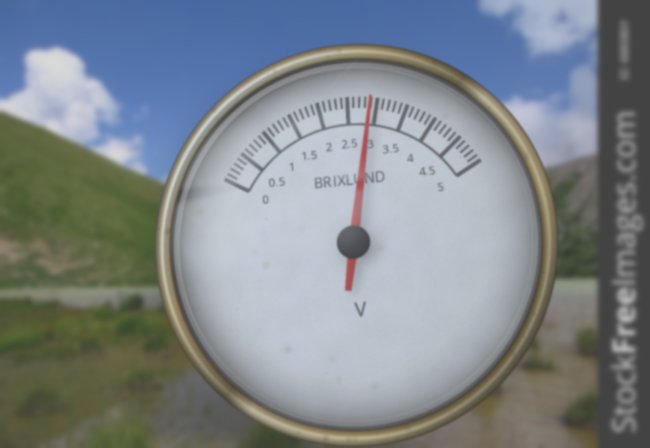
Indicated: 2.9,V
